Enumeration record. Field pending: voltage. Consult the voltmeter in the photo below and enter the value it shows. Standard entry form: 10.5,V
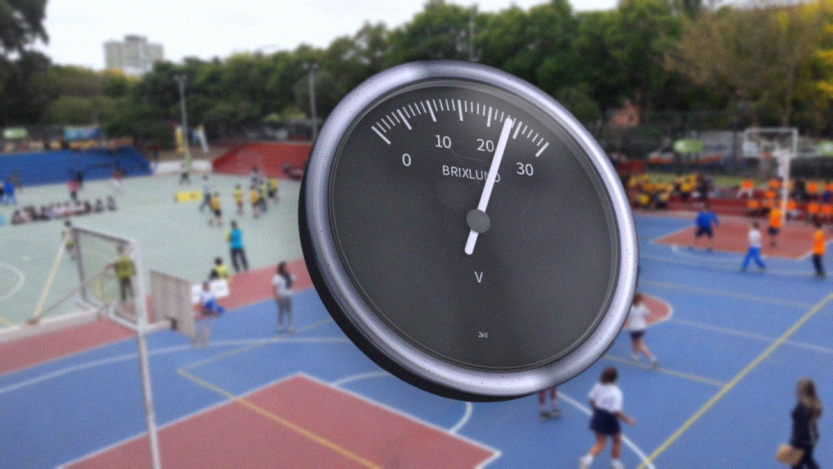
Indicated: 23,V
